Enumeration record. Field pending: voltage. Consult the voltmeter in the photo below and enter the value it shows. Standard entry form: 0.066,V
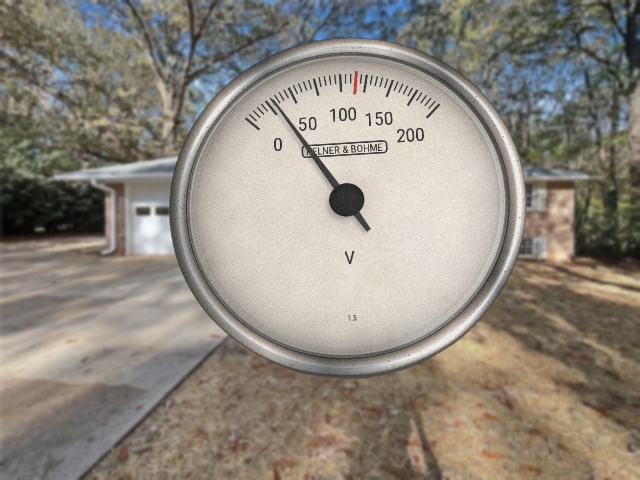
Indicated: 30,V
